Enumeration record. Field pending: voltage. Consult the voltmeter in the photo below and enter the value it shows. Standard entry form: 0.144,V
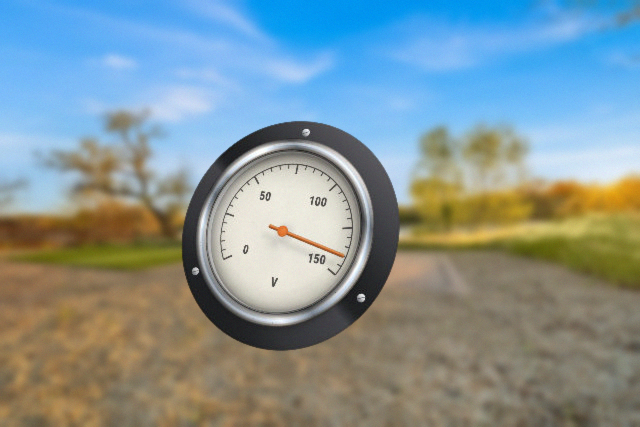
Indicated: 140,V
